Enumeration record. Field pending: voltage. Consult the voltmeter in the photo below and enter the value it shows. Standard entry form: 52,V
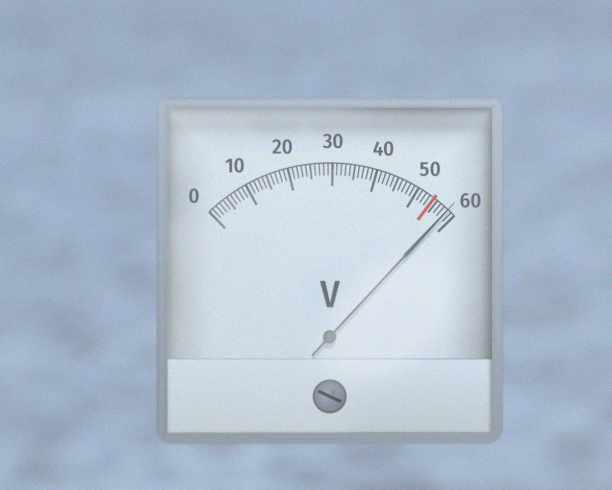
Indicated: 58,V
